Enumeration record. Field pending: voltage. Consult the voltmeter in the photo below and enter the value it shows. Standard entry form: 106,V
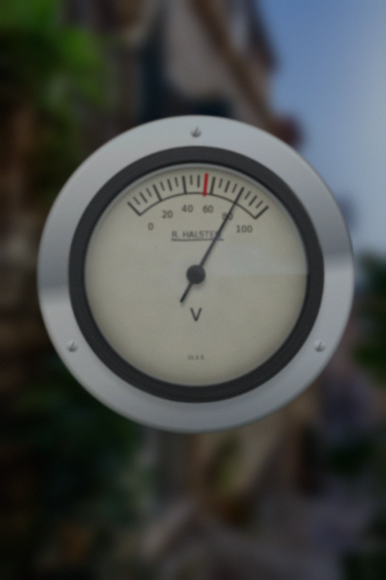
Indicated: 80,V
